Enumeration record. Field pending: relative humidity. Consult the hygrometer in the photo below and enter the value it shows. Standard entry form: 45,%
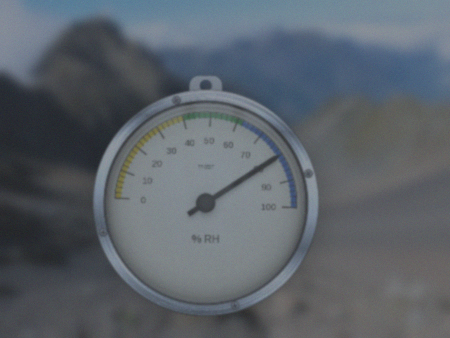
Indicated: 80,%
